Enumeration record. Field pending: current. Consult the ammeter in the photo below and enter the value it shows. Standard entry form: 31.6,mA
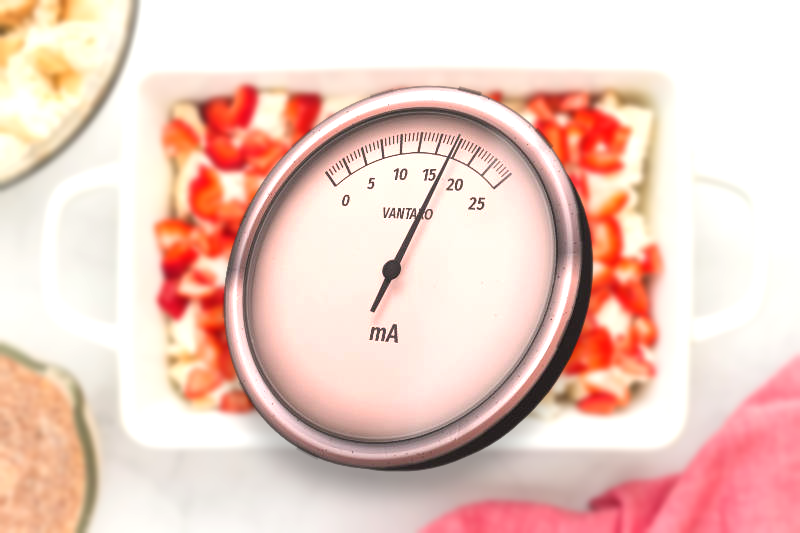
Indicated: 17.5,mA
